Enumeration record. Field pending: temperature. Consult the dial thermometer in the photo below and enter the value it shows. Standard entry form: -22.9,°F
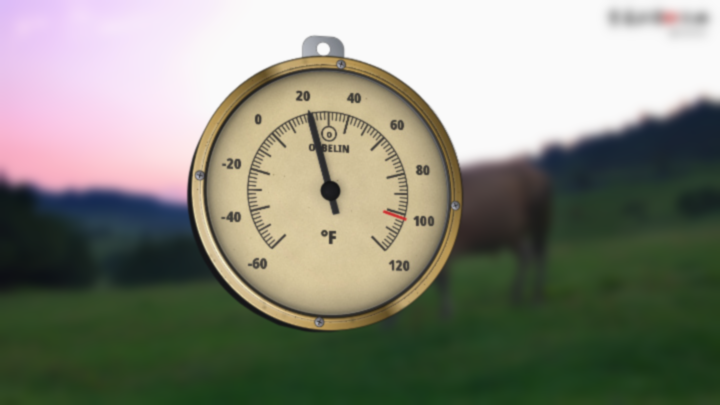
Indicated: 20,°F
